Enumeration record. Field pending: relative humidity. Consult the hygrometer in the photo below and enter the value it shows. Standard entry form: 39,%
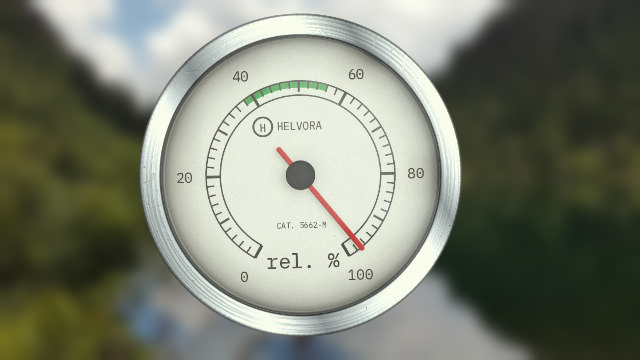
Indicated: 97,%
